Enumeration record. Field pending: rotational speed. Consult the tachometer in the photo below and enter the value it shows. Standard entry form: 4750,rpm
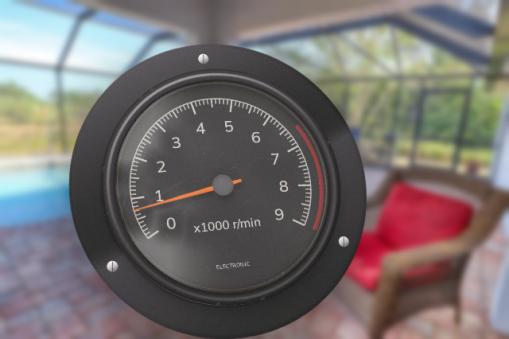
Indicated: 700,rpm
